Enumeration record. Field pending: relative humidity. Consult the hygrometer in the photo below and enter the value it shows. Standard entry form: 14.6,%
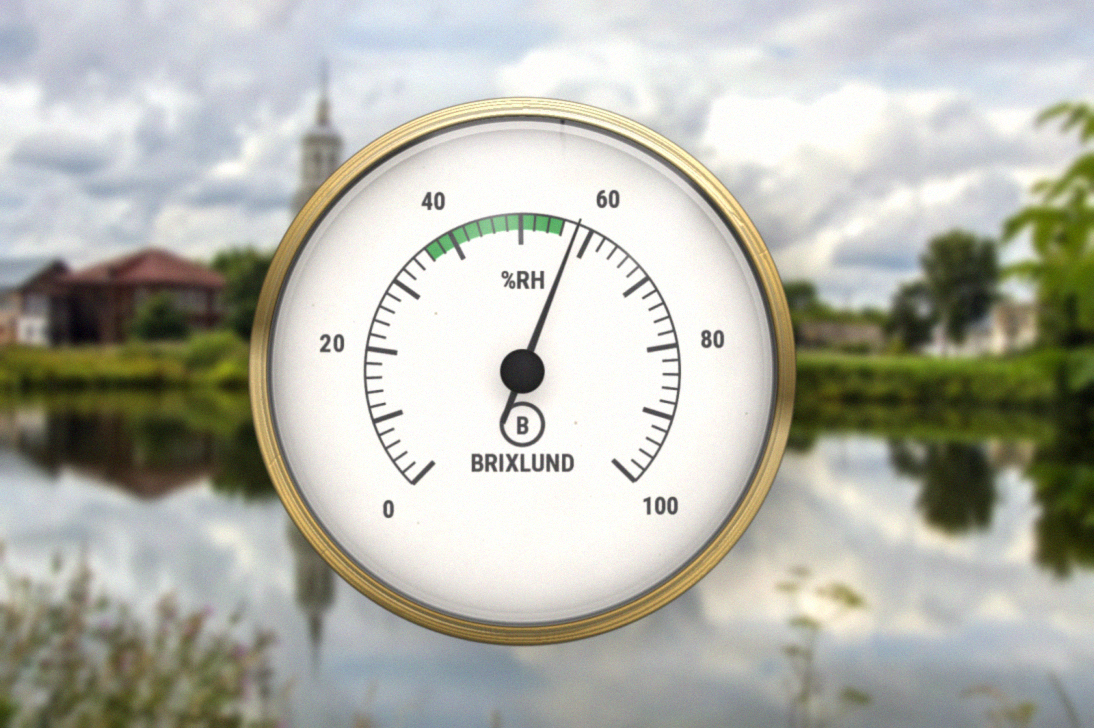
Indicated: 58,%
